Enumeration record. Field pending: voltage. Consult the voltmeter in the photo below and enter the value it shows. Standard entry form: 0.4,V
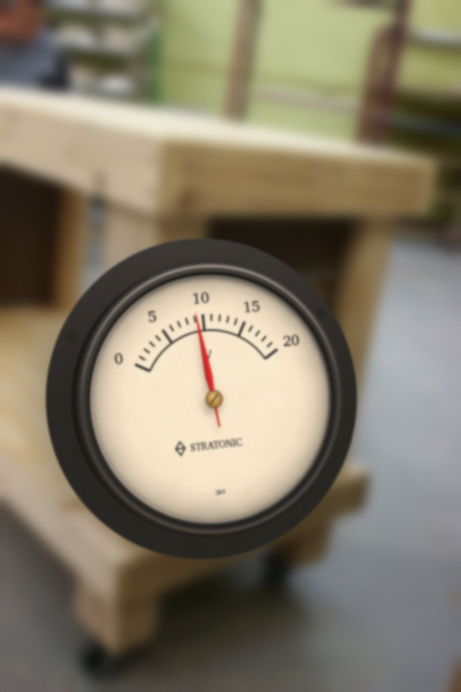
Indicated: 9,V
